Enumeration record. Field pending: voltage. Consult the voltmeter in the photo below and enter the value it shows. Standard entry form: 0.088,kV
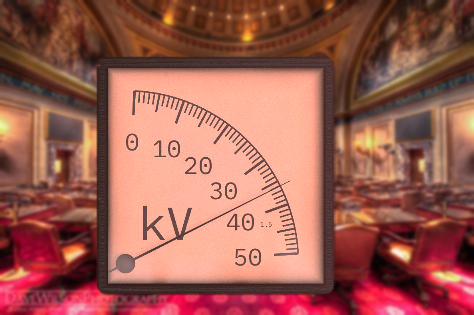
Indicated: 36,kV
